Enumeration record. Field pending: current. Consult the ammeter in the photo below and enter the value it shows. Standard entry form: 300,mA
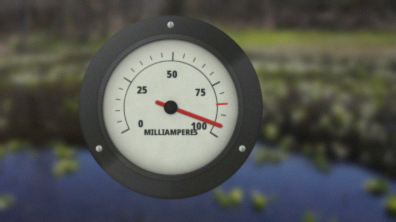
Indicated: 95,mA
